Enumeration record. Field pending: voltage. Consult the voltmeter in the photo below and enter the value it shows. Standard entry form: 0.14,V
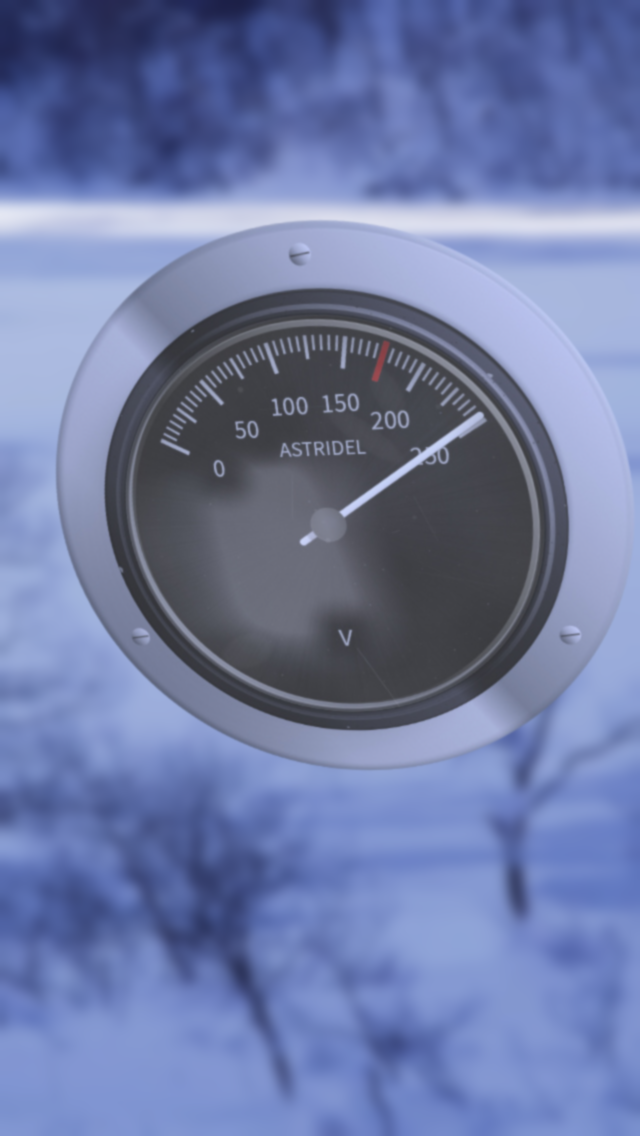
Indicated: 245,V
